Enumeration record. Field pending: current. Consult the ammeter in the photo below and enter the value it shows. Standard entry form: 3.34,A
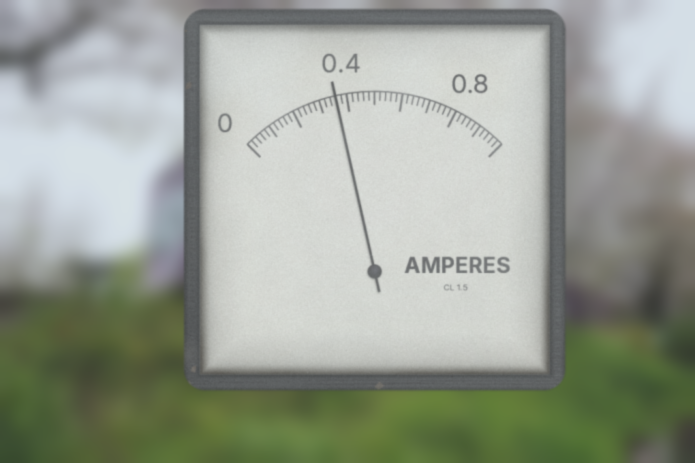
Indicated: 0.36,A
